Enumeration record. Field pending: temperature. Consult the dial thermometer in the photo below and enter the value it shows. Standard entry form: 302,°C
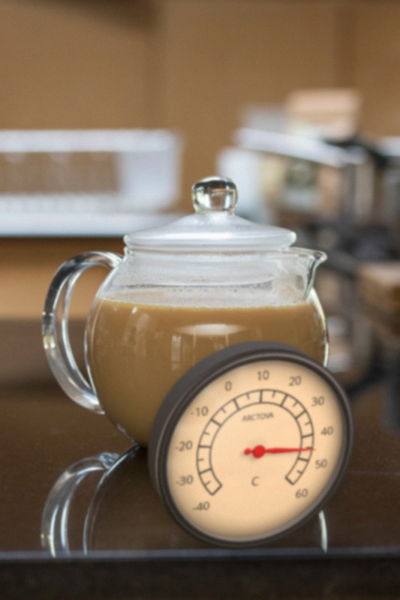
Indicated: 45,°C
